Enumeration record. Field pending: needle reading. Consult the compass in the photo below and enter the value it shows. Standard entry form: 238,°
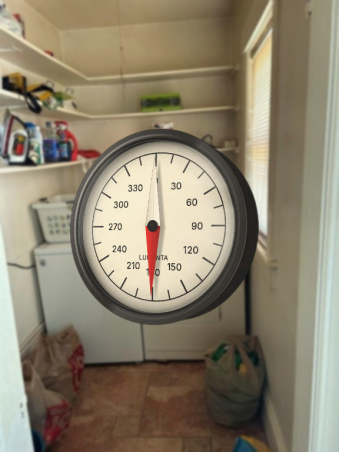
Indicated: 180,°
